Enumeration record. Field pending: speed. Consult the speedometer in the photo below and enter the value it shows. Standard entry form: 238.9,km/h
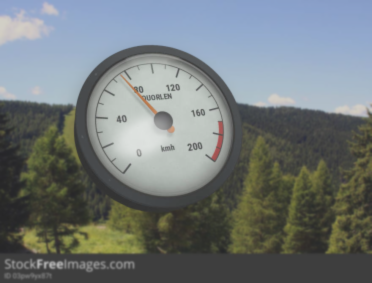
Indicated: 75,km/h
